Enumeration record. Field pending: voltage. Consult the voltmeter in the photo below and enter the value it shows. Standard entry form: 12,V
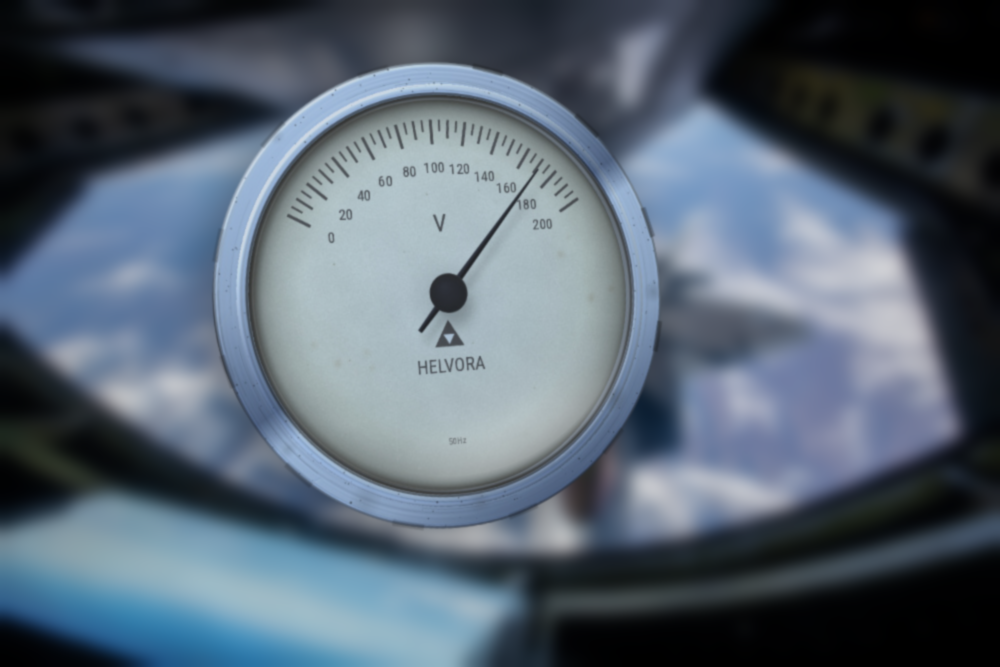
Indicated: 170,V
